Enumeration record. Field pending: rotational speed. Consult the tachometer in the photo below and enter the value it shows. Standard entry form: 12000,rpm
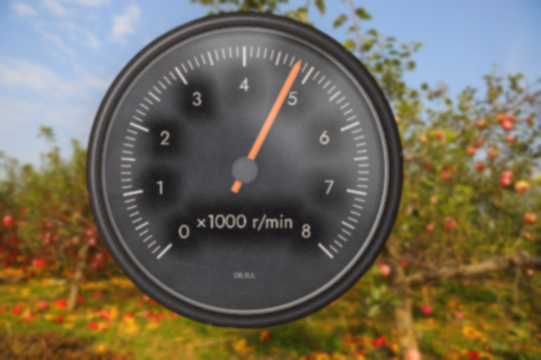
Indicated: 4800,rpm
